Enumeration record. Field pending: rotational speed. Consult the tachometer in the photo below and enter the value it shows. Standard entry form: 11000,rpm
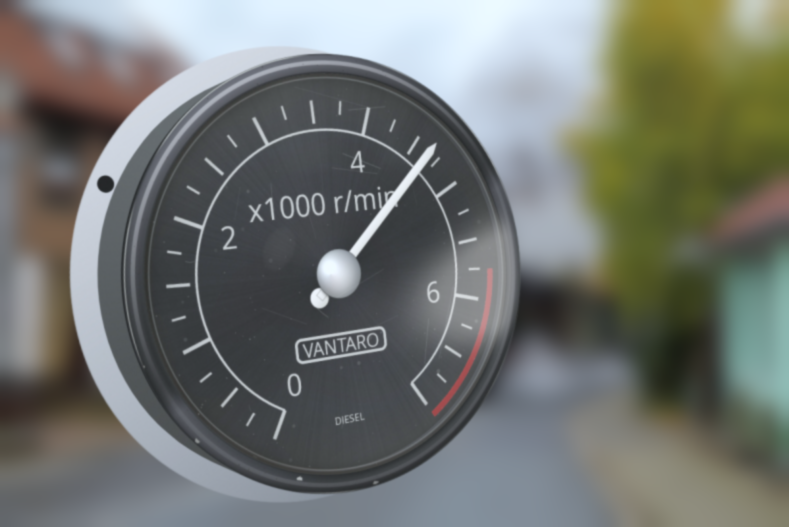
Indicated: 4625,rpm
